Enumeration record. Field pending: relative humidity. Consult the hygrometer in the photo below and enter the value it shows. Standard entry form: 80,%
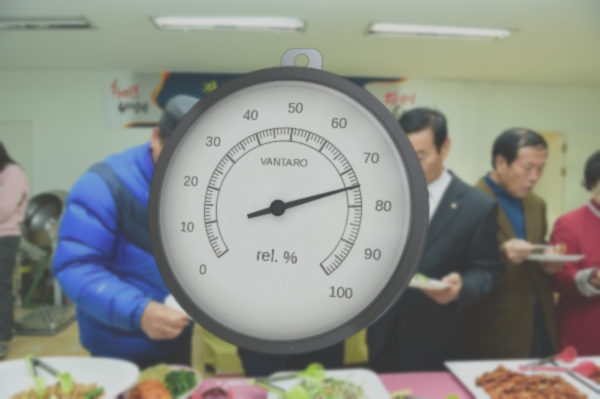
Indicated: 75,%
